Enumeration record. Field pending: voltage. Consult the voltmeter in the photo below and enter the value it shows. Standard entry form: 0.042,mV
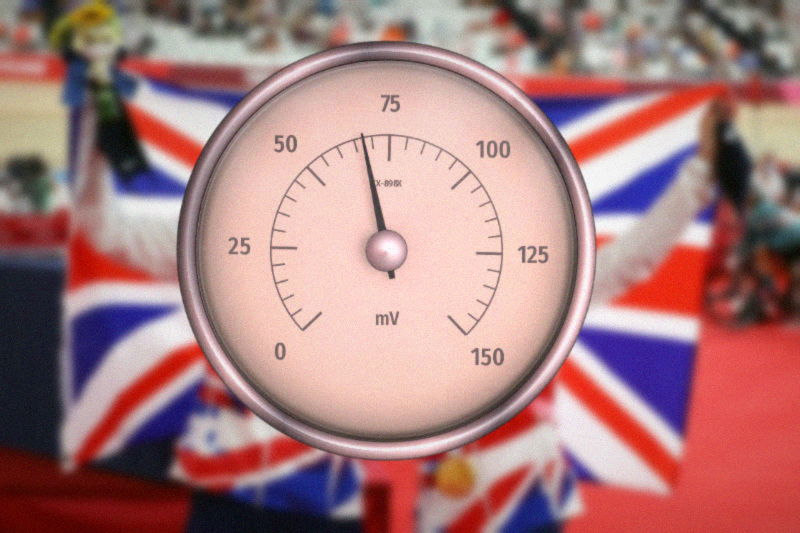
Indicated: 67.5,mV
